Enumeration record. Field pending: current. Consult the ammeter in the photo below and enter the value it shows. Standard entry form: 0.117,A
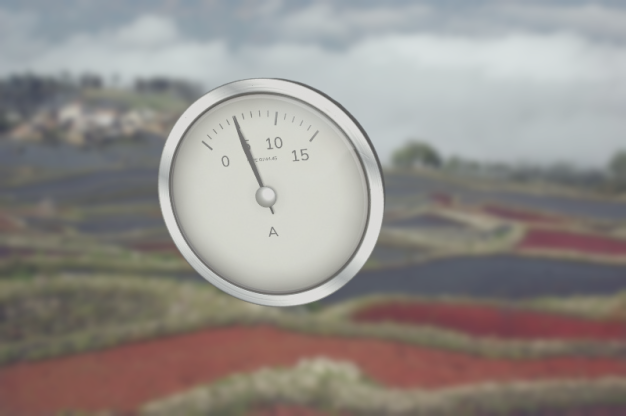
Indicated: 5,A
